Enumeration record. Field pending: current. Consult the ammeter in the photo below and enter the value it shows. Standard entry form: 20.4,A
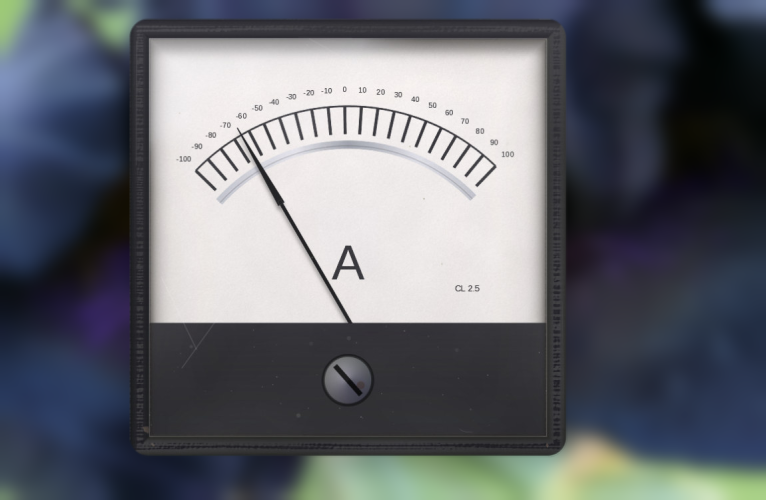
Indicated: -65,A
